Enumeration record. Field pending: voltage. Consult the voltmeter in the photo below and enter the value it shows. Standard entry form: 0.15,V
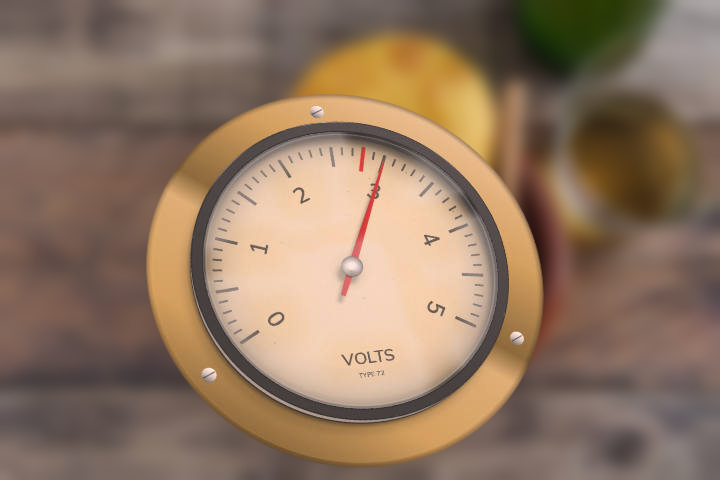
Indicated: 3,V
